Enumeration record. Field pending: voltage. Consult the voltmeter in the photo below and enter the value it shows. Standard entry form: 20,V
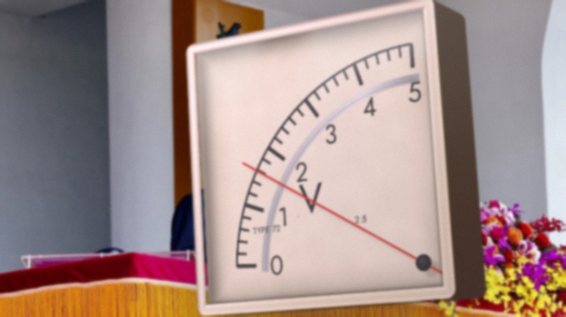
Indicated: 1.6,V
